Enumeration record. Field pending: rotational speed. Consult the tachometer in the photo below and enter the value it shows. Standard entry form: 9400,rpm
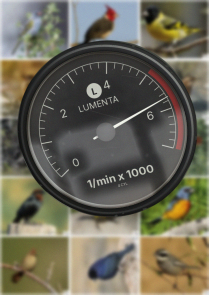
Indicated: 5700,rpm
